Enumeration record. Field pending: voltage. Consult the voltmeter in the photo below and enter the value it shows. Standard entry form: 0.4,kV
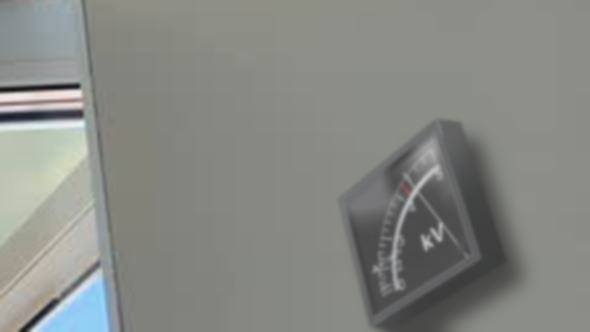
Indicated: 4.4,kV
